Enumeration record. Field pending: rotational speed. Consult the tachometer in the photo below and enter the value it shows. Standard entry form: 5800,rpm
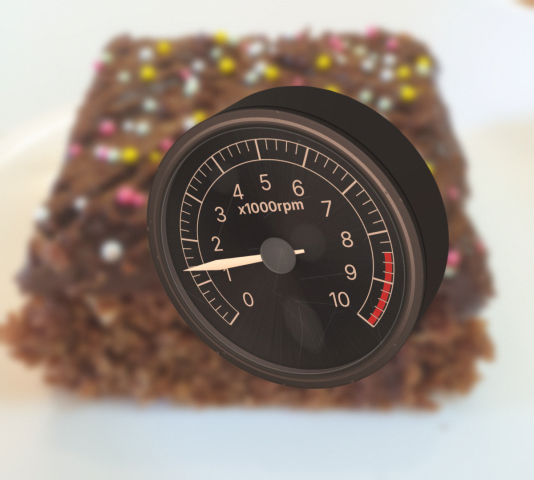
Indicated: 1400,rpm
